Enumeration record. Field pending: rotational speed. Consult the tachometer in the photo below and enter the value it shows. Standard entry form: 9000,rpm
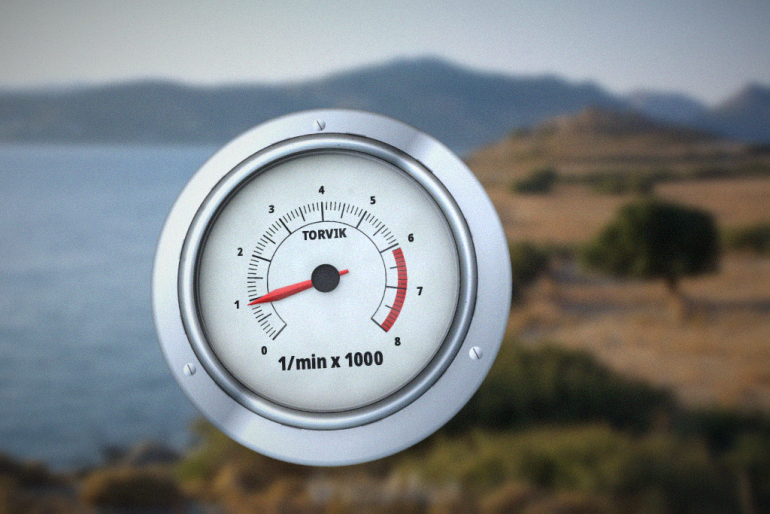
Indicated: 900,rpm
